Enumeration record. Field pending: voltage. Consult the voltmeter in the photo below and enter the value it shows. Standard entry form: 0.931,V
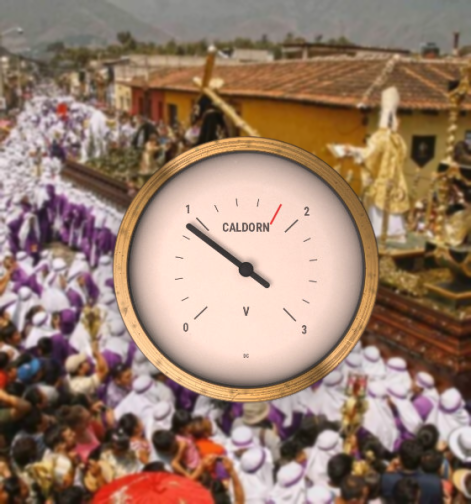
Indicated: 0.9,V
